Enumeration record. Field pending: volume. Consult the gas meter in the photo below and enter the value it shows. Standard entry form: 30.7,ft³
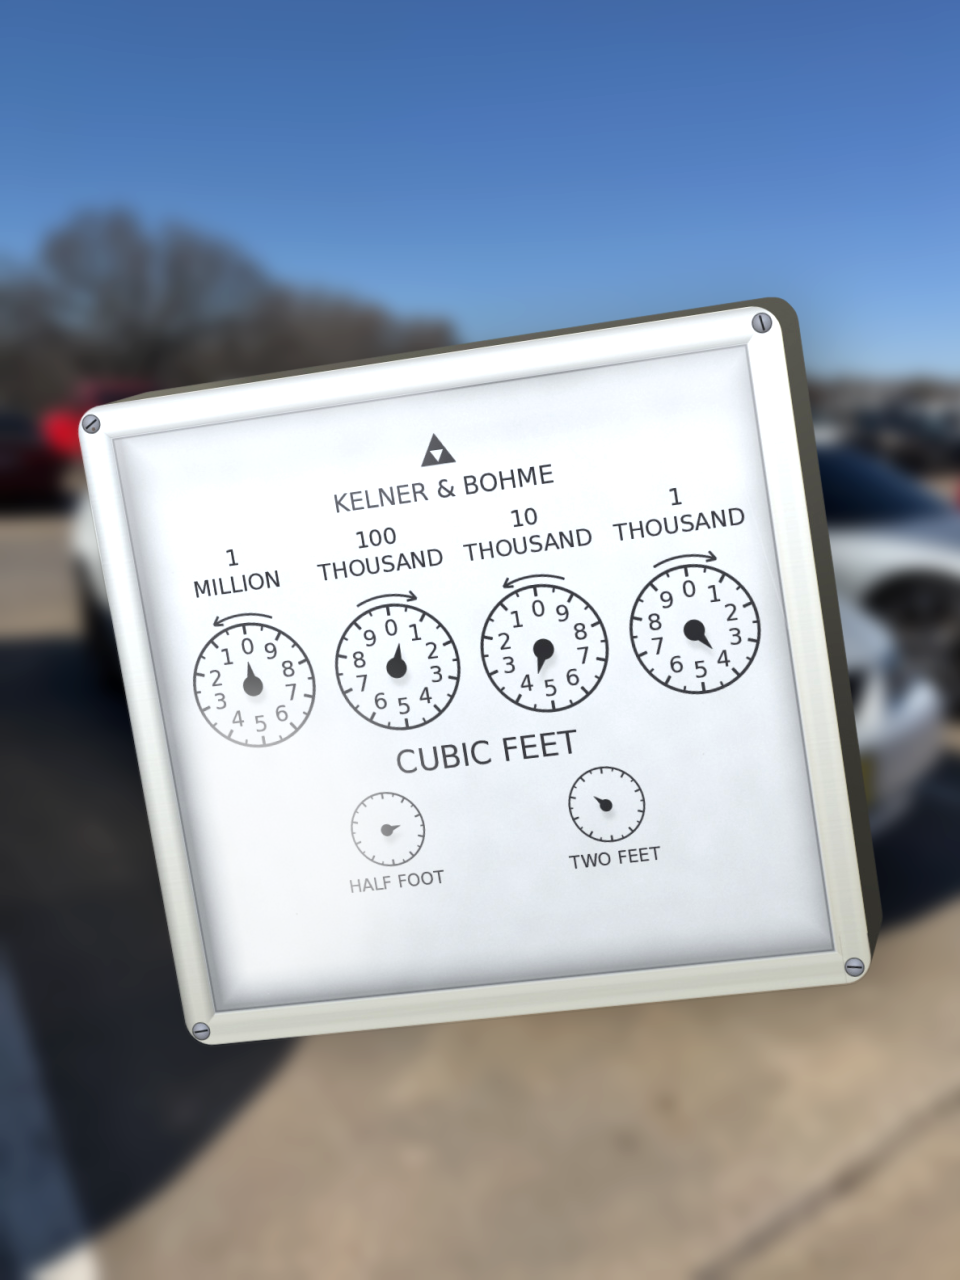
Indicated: 4400,ft³
